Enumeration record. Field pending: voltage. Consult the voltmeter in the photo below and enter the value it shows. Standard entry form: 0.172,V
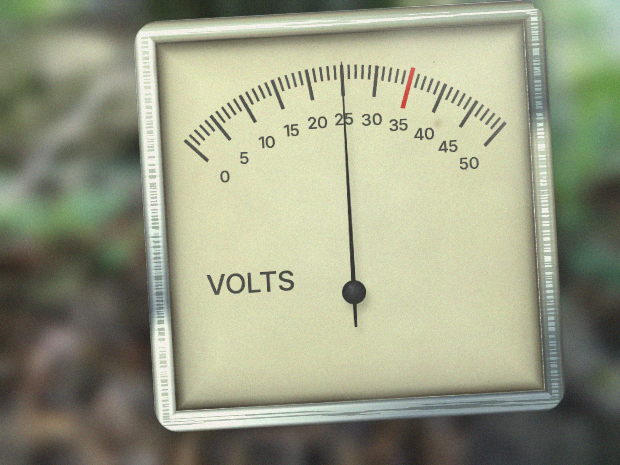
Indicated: 25,V
